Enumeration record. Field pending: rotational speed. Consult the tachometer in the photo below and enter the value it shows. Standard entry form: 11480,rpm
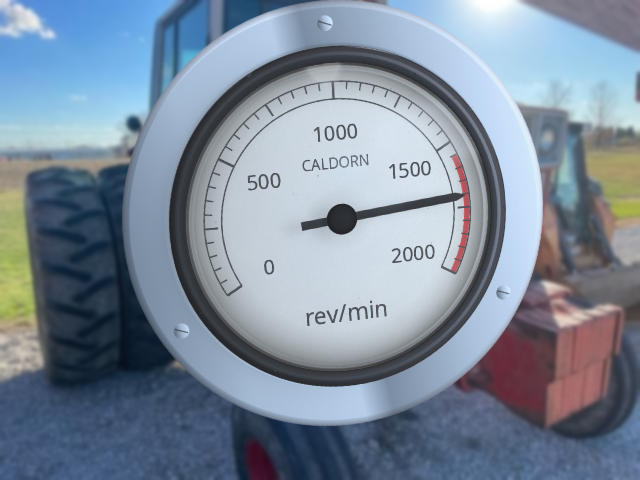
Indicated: 1700,rpm
